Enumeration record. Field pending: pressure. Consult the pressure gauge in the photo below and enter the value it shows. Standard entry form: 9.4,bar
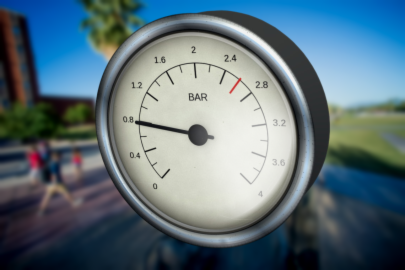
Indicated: 0.8,bar
